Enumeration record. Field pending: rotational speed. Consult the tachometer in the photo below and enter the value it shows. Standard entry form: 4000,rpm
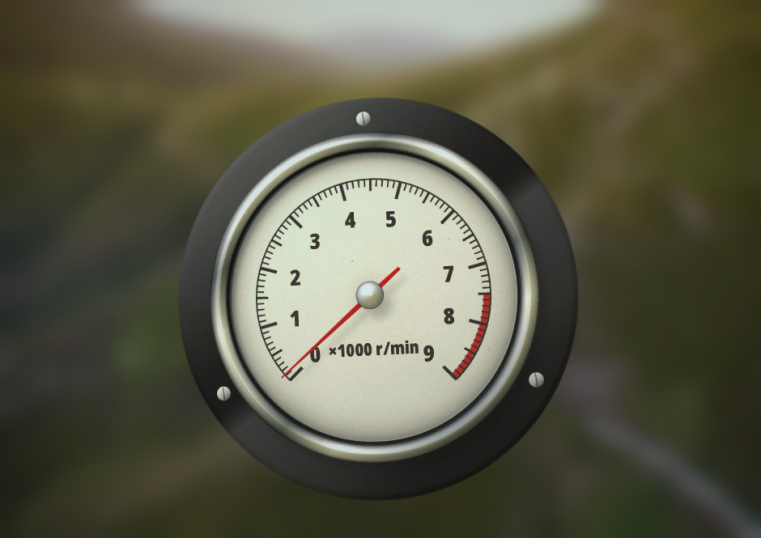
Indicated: 100,rpm
